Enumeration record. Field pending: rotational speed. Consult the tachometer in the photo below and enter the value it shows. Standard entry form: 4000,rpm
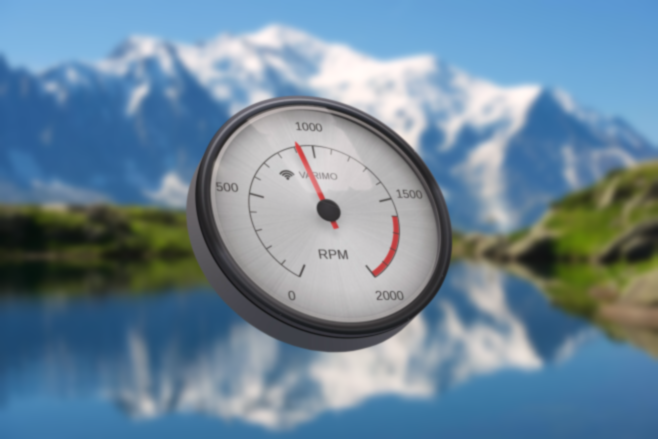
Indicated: 900,rpm
